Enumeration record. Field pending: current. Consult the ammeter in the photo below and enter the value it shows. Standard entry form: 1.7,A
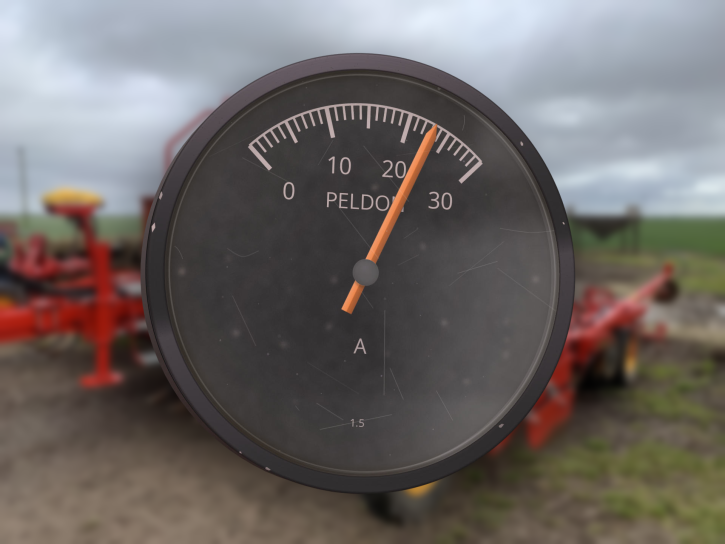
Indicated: 23,A
